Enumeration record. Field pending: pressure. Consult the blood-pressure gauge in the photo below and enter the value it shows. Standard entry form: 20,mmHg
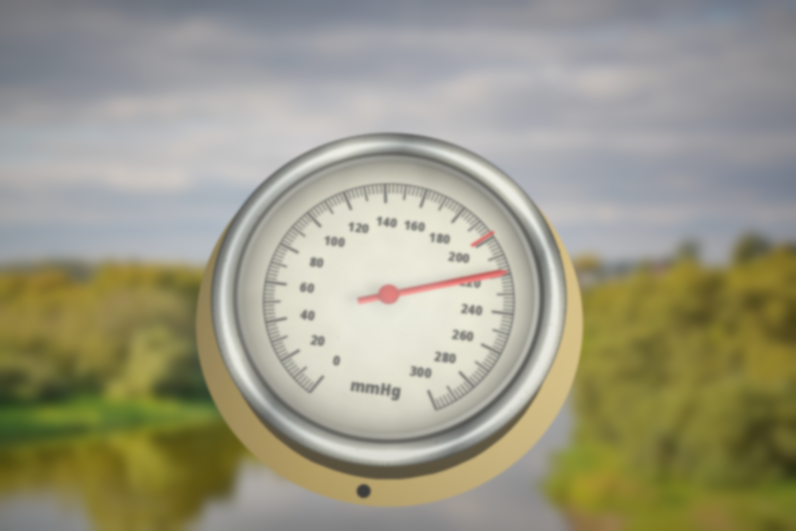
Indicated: 220,mmHg
